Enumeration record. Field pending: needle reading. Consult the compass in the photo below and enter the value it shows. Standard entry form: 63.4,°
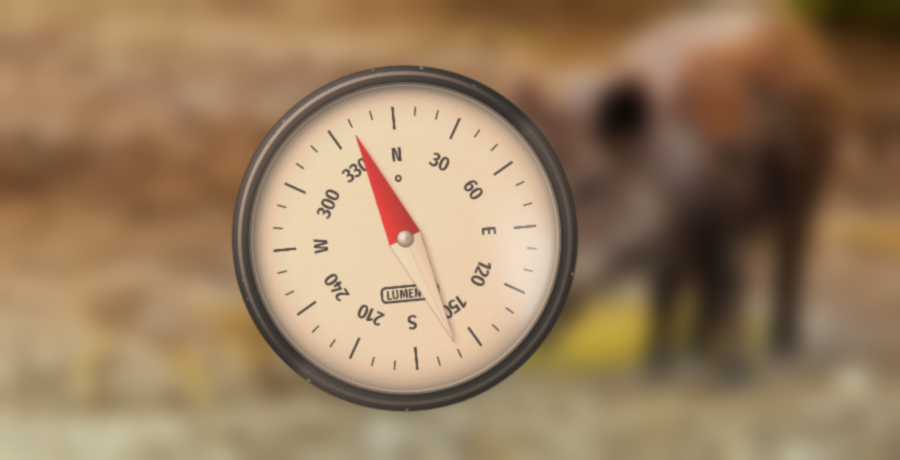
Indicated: 340,°
